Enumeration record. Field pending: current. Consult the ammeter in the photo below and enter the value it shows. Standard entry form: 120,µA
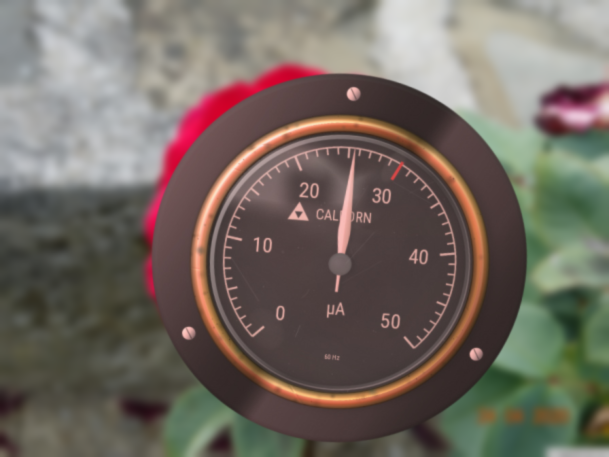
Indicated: 25.5,µA
